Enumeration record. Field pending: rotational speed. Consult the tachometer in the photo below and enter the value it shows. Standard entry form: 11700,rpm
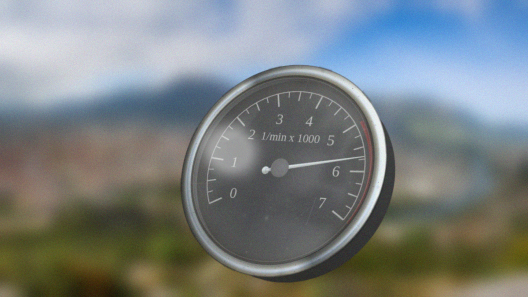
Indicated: 5750,rpm
